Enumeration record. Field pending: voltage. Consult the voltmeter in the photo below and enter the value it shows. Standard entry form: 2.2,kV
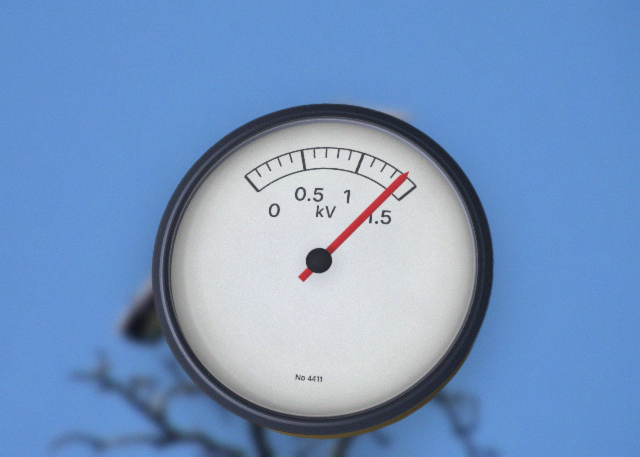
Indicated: 1.4,kV
